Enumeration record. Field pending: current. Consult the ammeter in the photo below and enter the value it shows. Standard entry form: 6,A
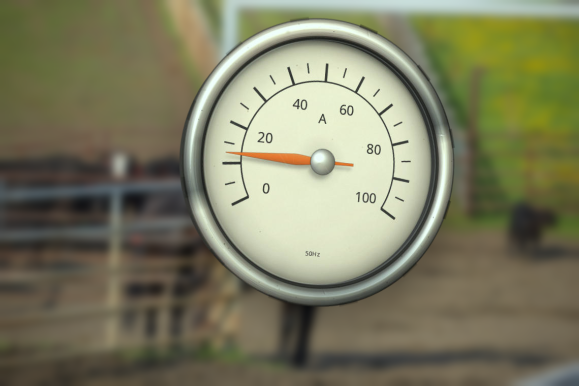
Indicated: 12.5,A
